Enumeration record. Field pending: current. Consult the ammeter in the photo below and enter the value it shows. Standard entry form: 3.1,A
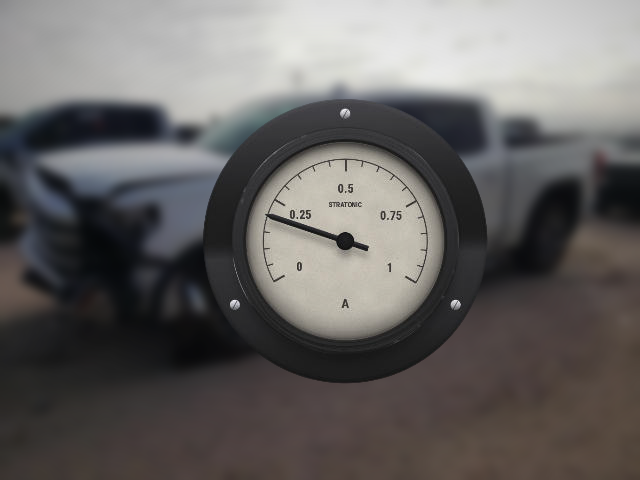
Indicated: 0.2,A
